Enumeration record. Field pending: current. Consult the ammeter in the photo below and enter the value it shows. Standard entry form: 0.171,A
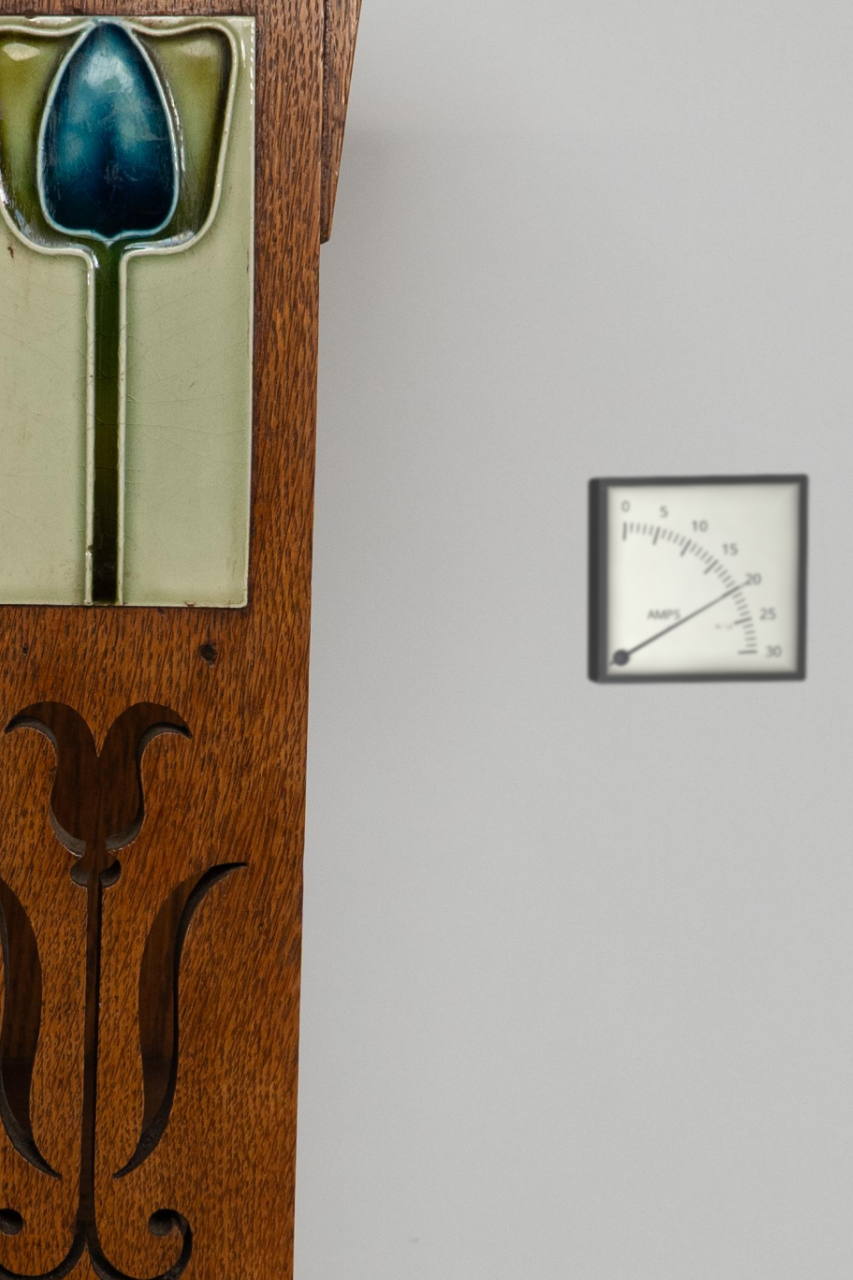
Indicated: 20,A
